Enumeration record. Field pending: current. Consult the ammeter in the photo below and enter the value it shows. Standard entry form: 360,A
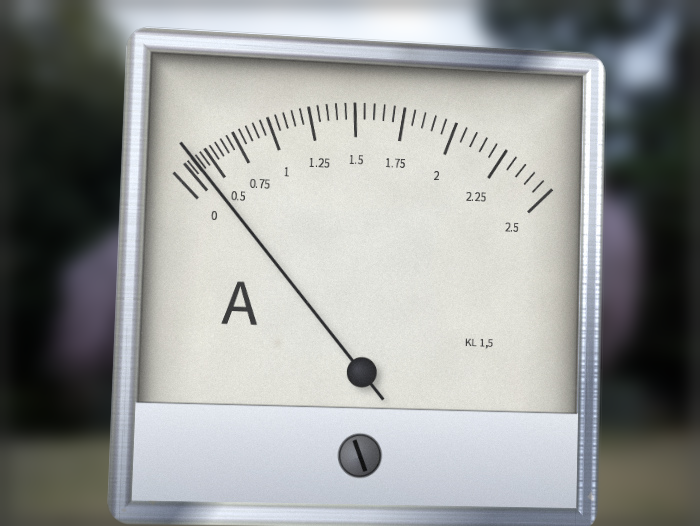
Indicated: 0.35,A
